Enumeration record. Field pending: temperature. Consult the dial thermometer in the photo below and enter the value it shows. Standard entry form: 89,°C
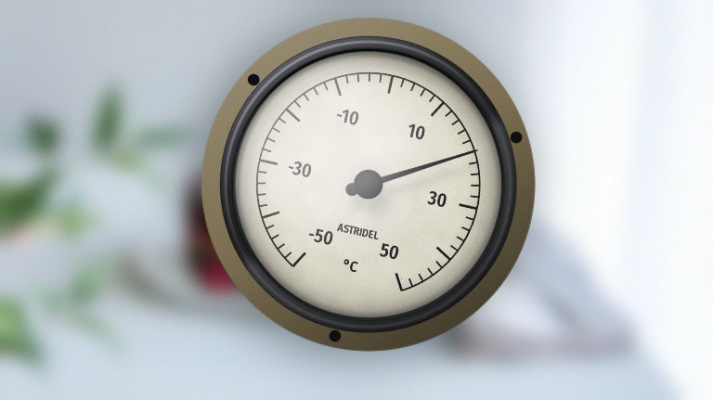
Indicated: 20,°C
